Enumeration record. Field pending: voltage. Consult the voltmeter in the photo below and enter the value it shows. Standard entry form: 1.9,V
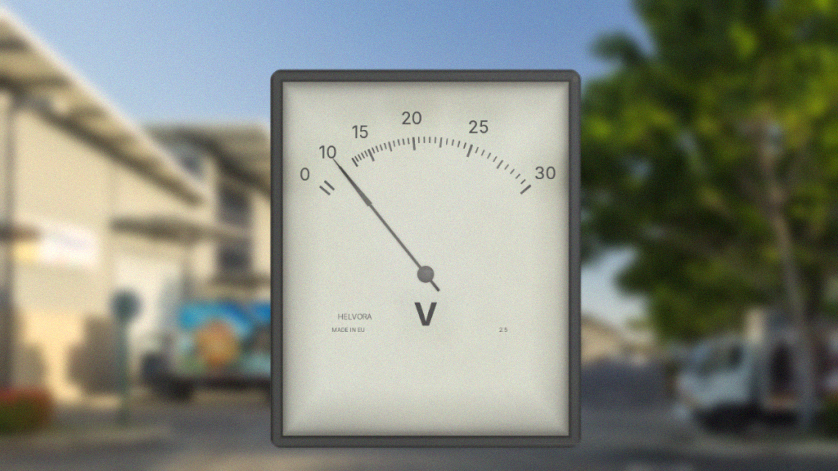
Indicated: 10,V
